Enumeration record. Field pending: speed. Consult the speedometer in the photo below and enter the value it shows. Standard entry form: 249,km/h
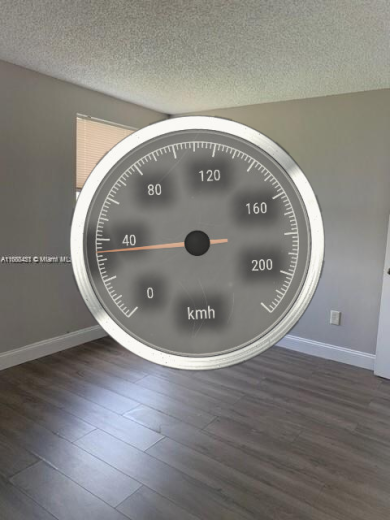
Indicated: 34,km/h
